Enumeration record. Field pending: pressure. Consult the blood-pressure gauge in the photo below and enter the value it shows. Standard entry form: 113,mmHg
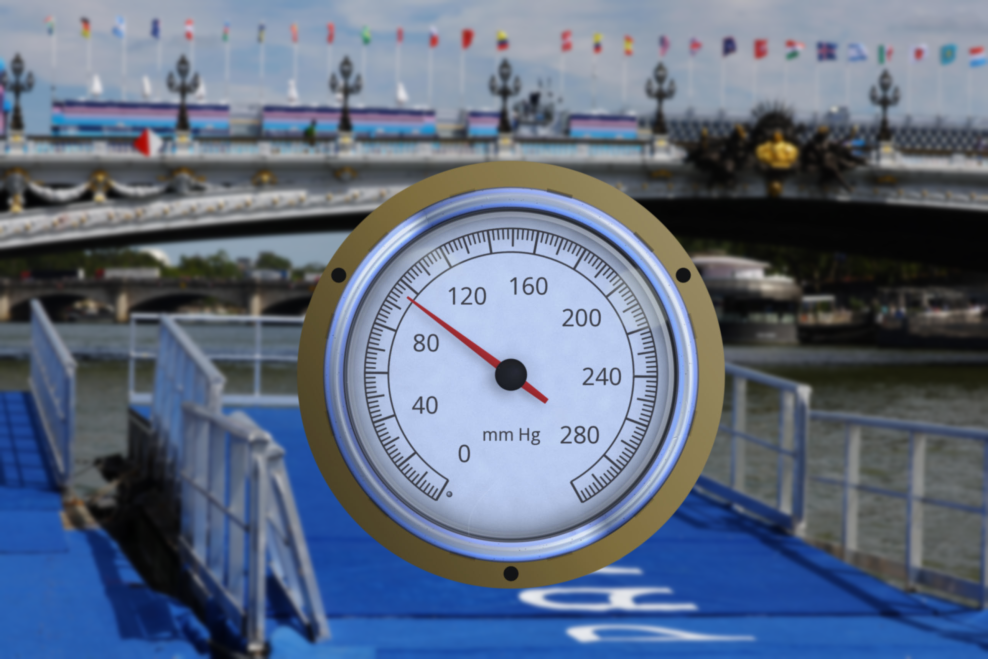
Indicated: 96,mmHg
